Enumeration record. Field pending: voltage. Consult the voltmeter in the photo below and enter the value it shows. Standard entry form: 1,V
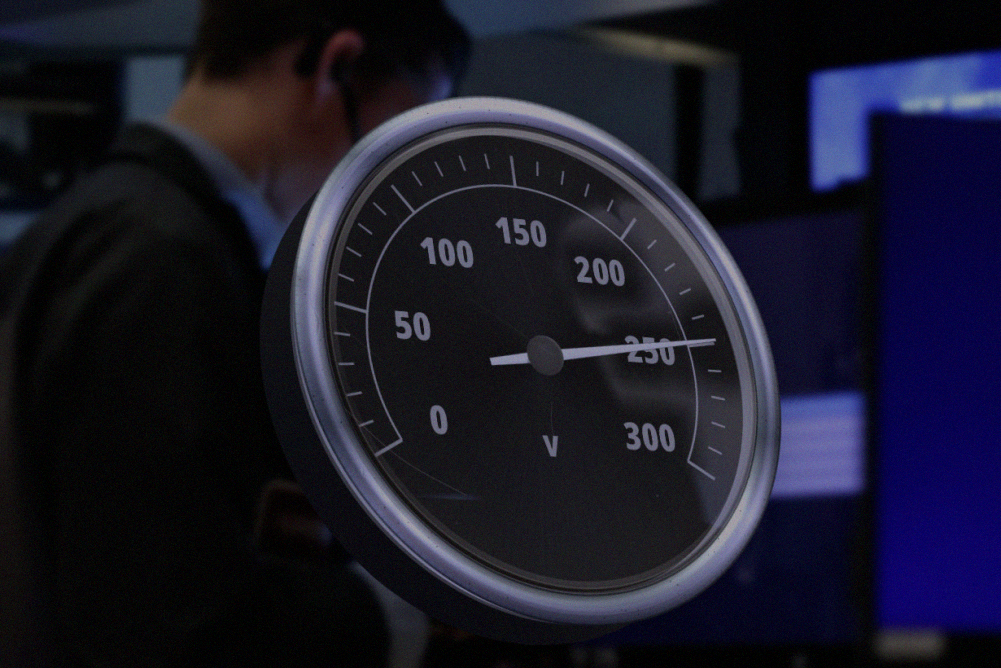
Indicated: 250,V
